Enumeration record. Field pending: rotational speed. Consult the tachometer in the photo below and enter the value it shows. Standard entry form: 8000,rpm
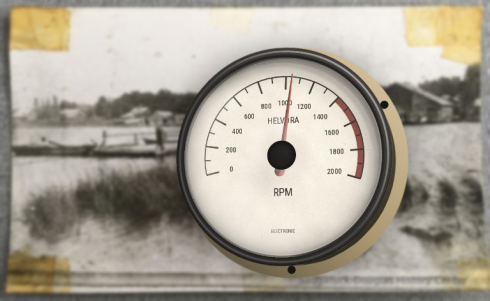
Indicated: 1050,rpm
